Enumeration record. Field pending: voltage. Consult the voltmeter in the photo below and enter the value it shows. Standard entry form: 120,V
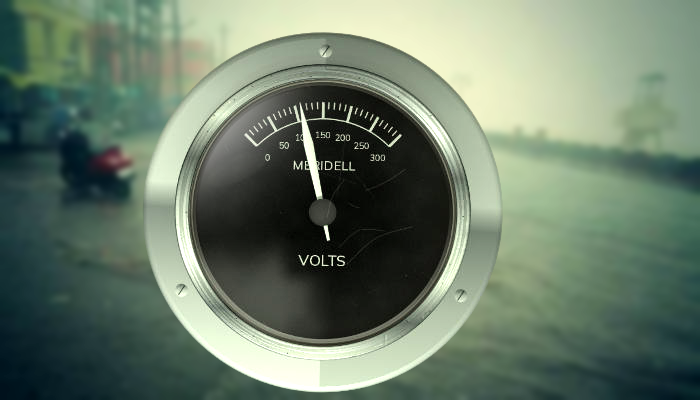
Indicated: 110,V
